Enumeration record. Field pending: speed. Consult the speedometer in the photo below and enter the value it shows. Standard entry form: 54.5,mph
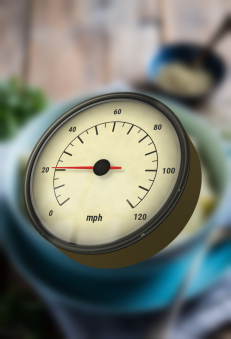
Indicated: 20,mph
